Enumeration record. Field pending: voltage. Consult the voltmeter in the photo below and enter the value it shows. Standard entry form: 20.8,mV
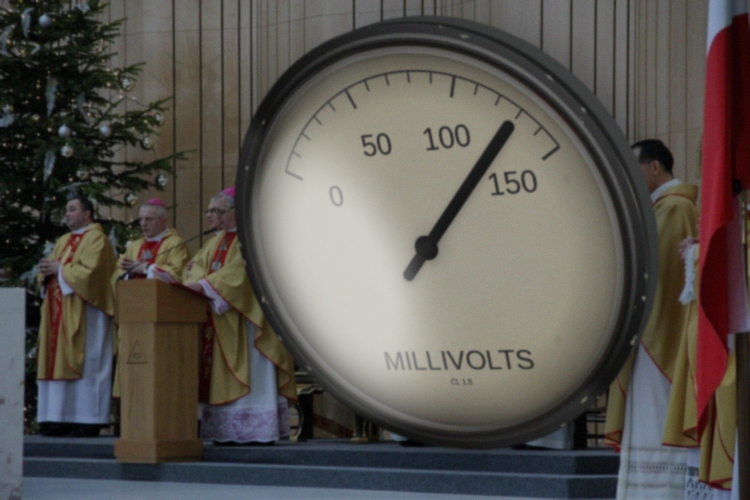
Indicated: 130,mV
